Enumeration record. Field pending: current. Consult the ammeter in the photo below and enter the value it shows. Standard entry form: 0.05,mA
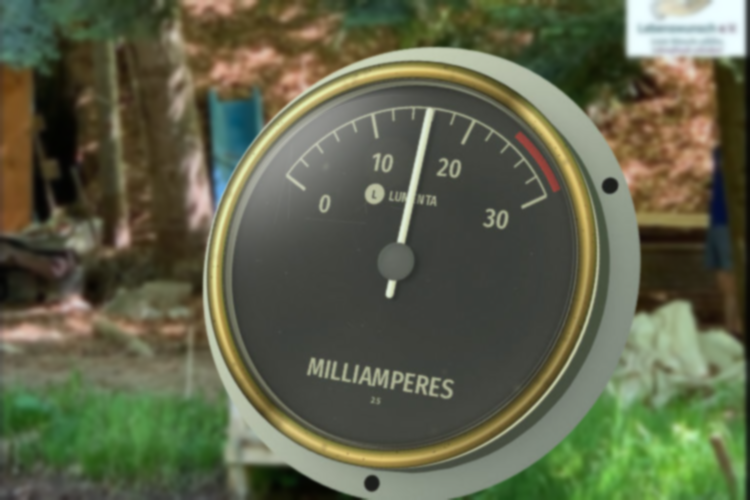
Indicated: 16,mA
